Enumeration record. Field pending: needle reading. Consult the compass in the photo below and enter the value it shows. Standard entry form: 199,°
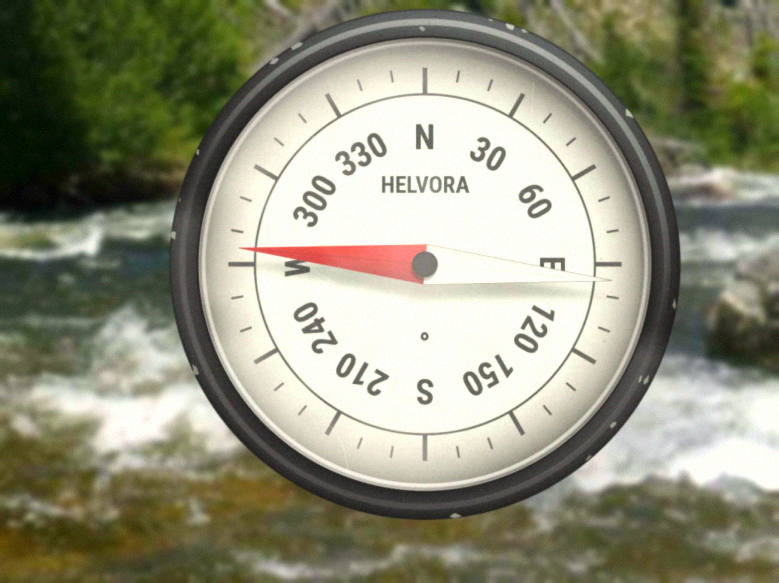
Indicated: 275,°
